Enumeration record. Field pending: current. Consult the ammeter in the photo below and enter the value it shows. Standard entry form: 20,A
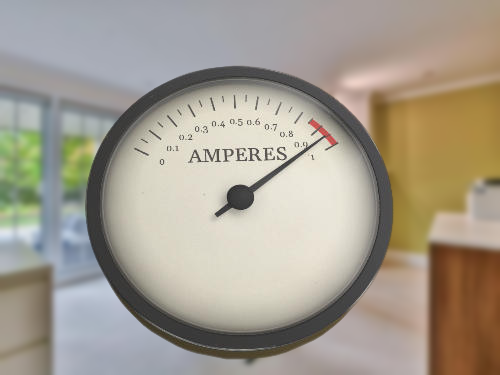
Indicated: 0.95,A
